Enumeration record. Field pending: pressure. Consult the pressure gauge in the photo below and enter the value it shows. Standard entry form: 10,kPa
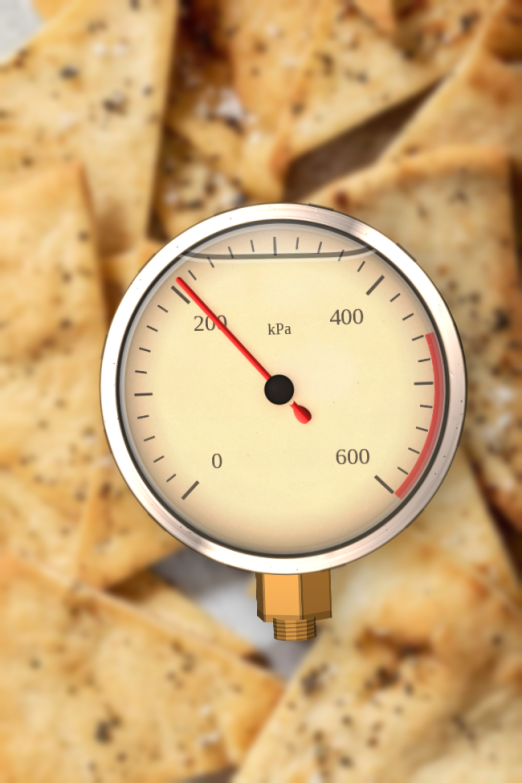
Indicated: 210,kPa
